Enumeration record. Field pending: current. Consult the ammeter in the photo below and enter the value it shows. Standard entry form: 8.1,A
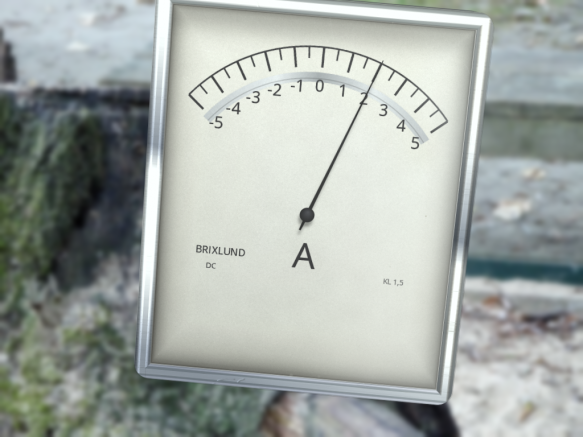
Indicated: 2,A
